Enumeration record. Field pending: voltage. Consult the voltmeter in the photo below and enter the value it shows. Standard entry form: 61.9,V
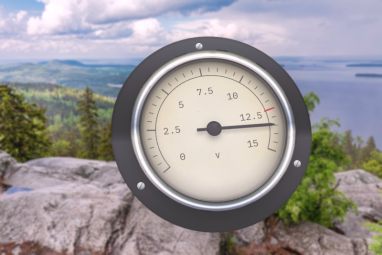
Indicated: 13.5,V
